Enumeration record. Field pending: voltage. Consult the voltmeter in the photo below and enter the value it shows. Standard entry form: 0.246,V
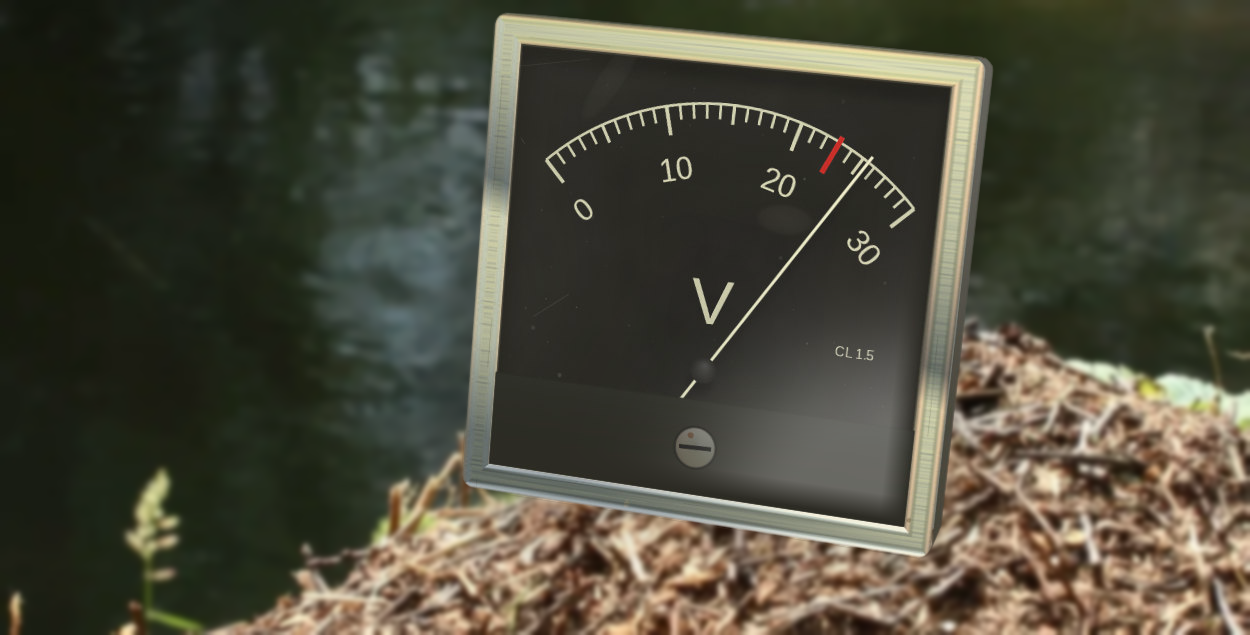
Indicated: 25.5,V
